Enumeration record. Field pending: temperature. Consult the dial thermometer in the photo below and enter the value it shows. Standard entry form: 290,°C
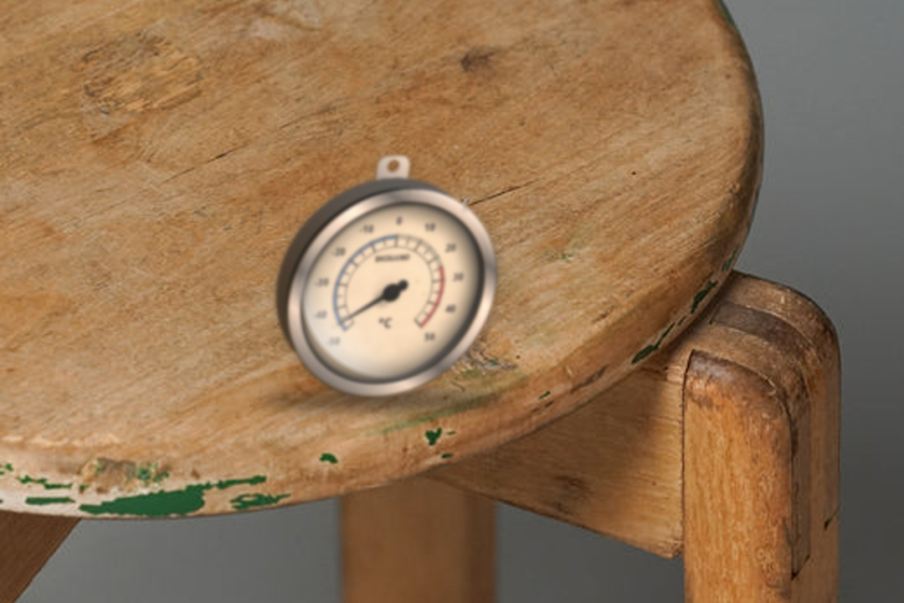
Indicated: -45,°C
